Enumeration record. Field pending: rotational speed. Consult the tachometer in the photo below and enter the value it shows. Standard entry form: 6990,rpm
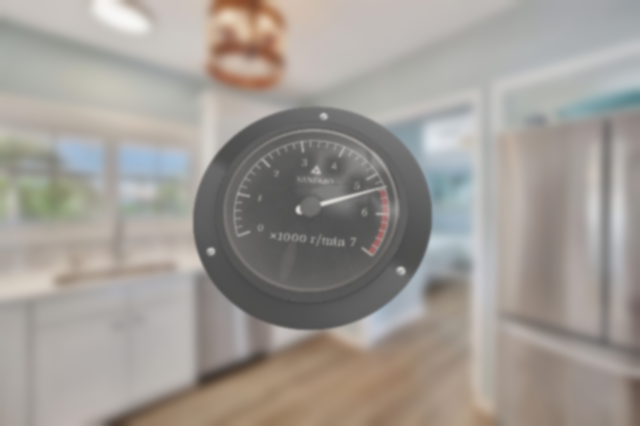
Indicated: 5400,rpm
